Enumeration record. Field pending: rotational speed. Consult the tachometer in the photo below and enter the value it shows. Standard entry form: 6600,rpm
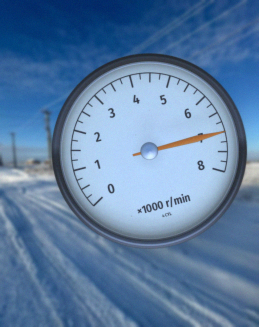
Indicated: 7000,rpm
